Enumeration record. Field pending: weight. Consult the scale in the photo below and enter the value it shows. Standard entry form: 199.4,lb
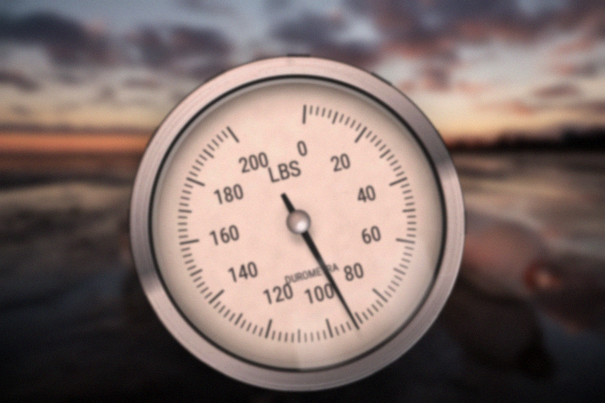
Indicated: 92,lb
